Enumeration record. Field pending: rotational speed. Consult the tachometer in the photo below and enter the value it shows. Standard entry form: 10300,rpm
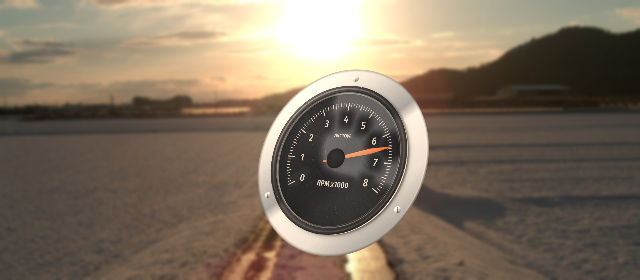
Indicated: 6500,rpm
